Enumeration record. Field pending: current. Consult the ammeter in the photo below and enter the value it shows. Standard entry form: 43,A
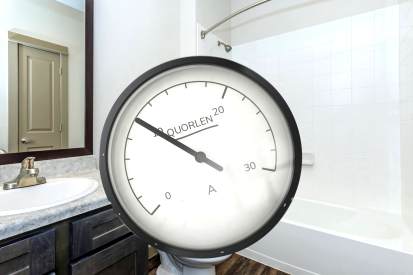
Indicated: 10,A
